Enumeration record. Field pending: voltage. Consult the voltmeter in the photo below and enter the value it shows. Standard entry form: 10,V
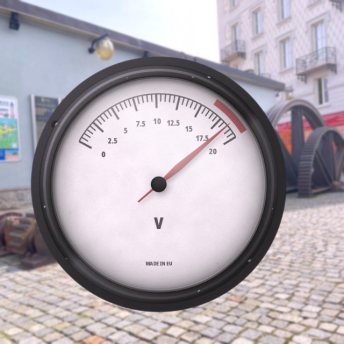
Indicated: 18.5,V
